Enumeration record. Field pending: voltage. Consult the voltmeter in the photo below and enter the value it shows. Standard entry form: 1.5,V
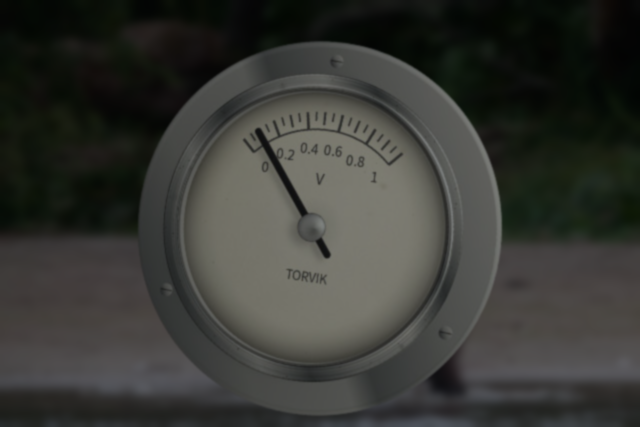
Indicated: 0.1,V
